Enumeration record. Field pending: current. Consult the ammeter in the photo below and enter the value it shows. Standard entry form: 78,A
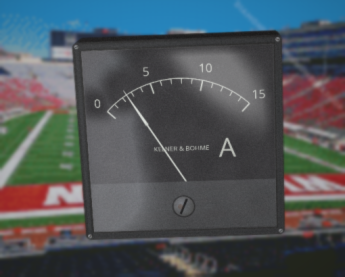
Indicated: 2.5,A
